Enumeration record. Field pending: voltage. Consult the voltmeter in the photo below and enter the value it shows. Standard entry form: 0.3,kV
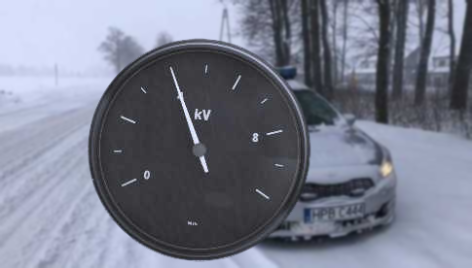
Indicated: 4,kV
